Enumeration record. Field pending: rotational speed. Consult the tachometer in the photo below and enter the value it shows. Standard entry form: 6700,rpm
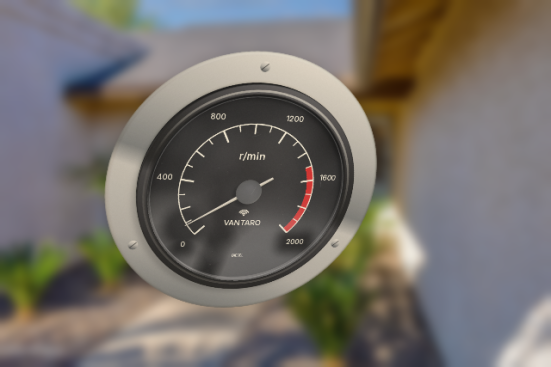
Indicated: 100,rpm
